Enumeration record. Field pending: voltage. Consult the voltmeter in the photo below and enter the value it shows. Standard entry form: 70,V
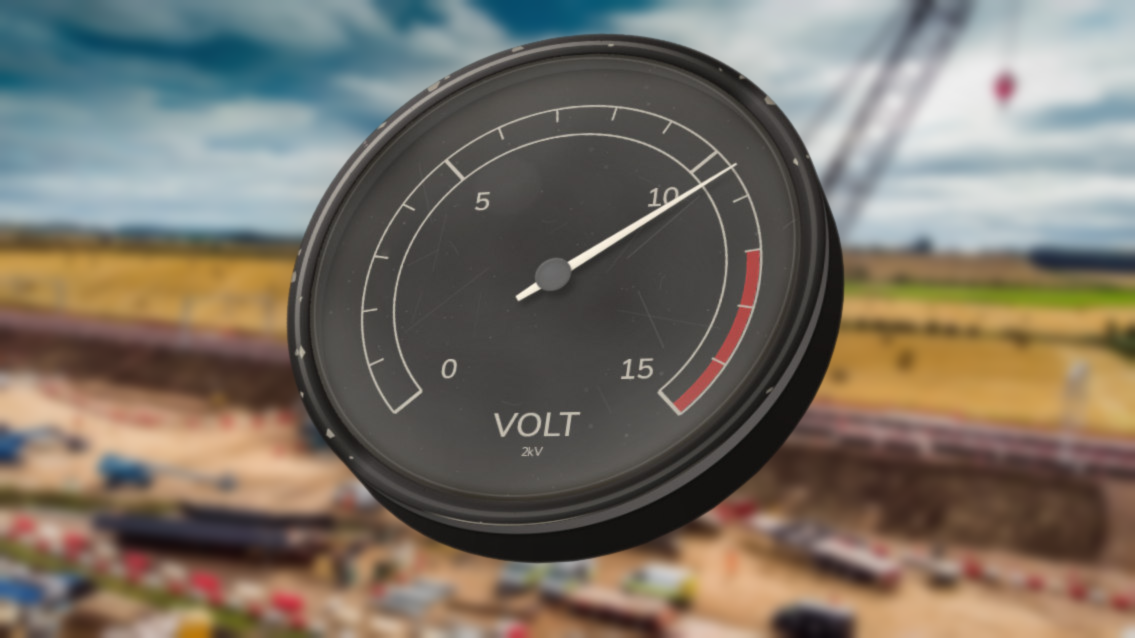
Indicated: 10.5,V
